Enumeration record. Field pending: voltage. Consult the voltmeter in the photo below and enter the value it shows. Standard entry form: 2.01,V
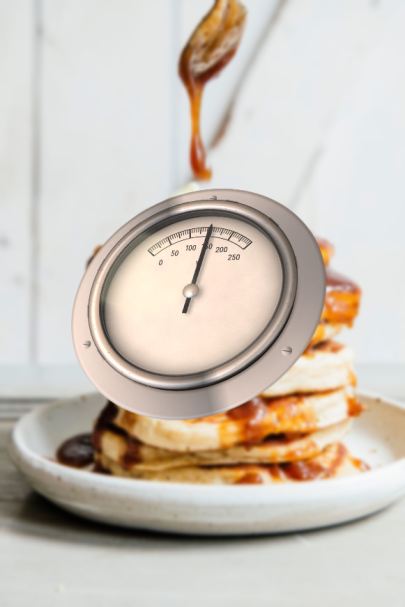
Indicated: 150,V
